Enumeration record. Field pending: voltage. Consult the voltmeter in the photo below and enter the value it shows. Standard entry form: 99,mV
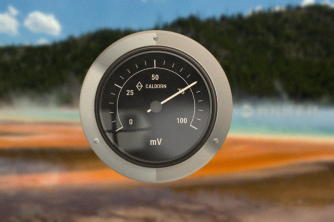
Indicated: 75,mV
